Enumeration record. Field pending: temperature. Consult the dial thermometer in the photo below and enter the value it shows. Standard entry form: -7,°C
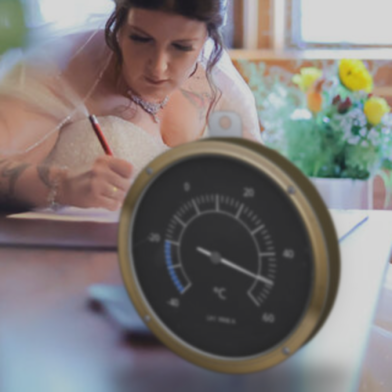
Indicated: 50,°C
